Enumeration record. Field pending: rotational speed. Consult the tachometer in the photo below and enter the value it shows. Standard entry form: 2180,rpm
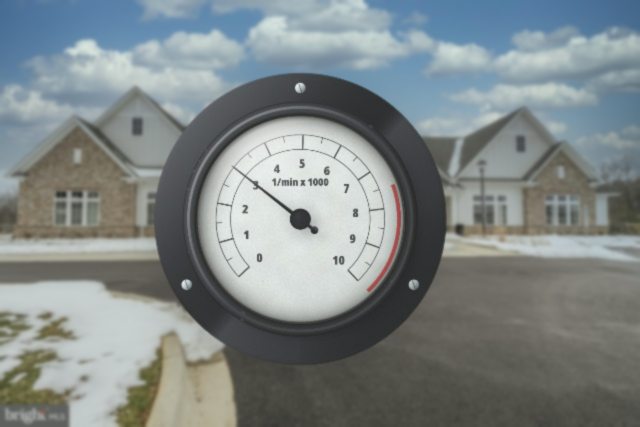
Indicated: 3000,rpm
